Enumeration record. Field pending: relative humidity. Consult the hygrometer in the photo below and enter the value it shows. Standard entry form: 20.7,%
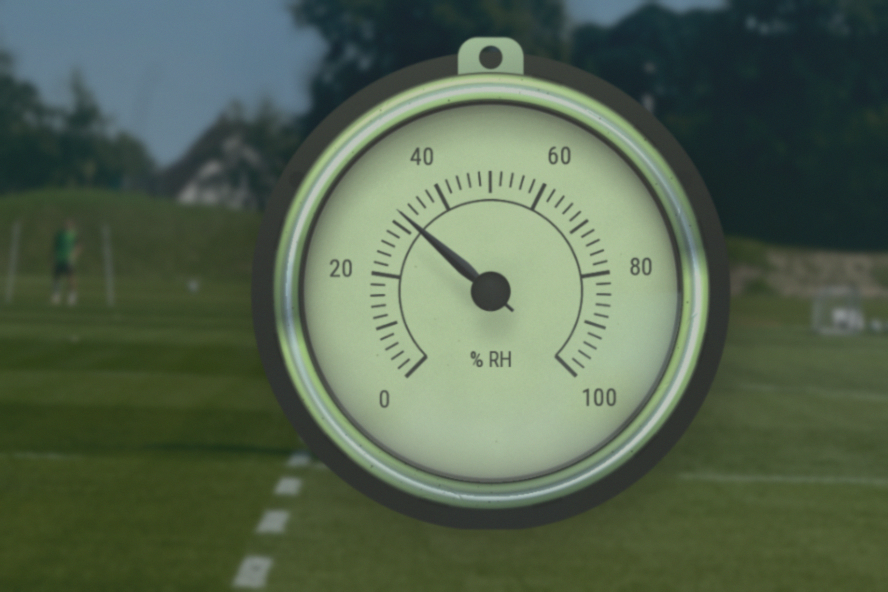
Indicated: 32,%
